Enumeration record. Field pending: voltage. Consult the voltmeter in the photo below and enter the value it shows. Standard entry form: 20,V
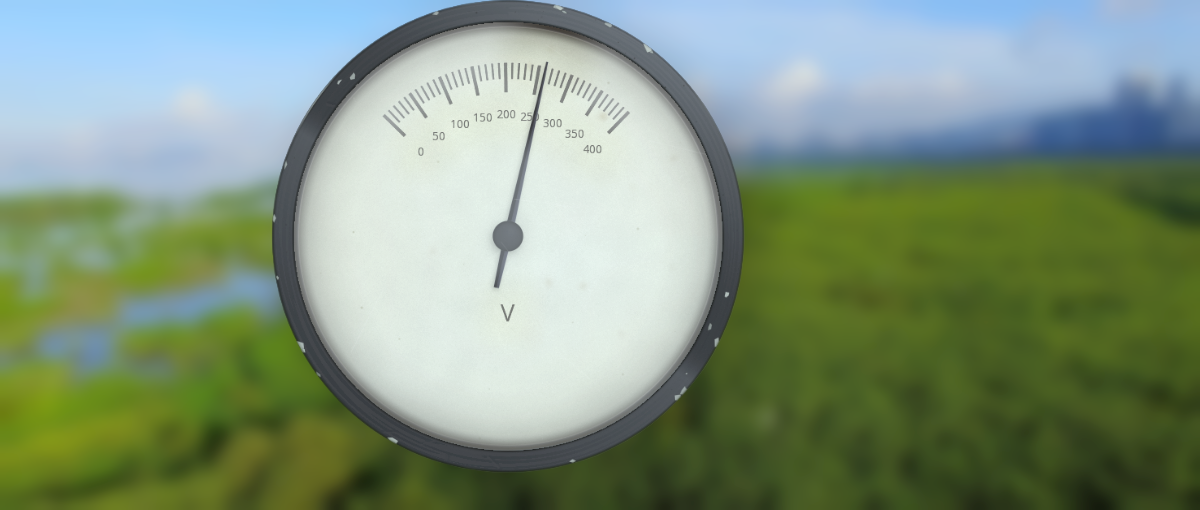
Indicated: 260,V
